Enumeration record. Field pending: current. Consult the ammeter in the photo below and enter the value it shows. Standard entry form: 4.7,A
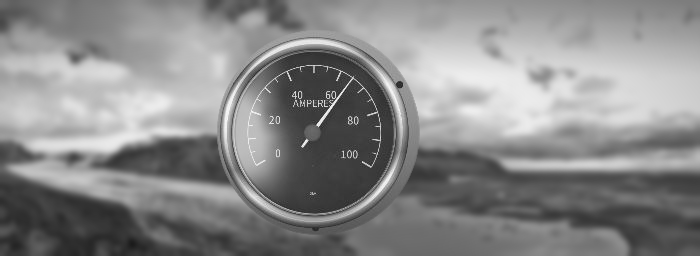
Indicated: 65,A
